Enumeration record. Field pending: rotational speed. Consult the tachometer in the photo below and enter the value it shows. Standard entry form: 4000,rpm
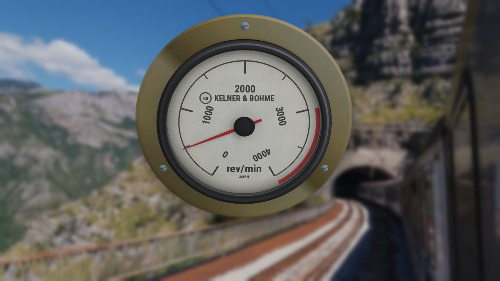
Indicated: 500,rpm
